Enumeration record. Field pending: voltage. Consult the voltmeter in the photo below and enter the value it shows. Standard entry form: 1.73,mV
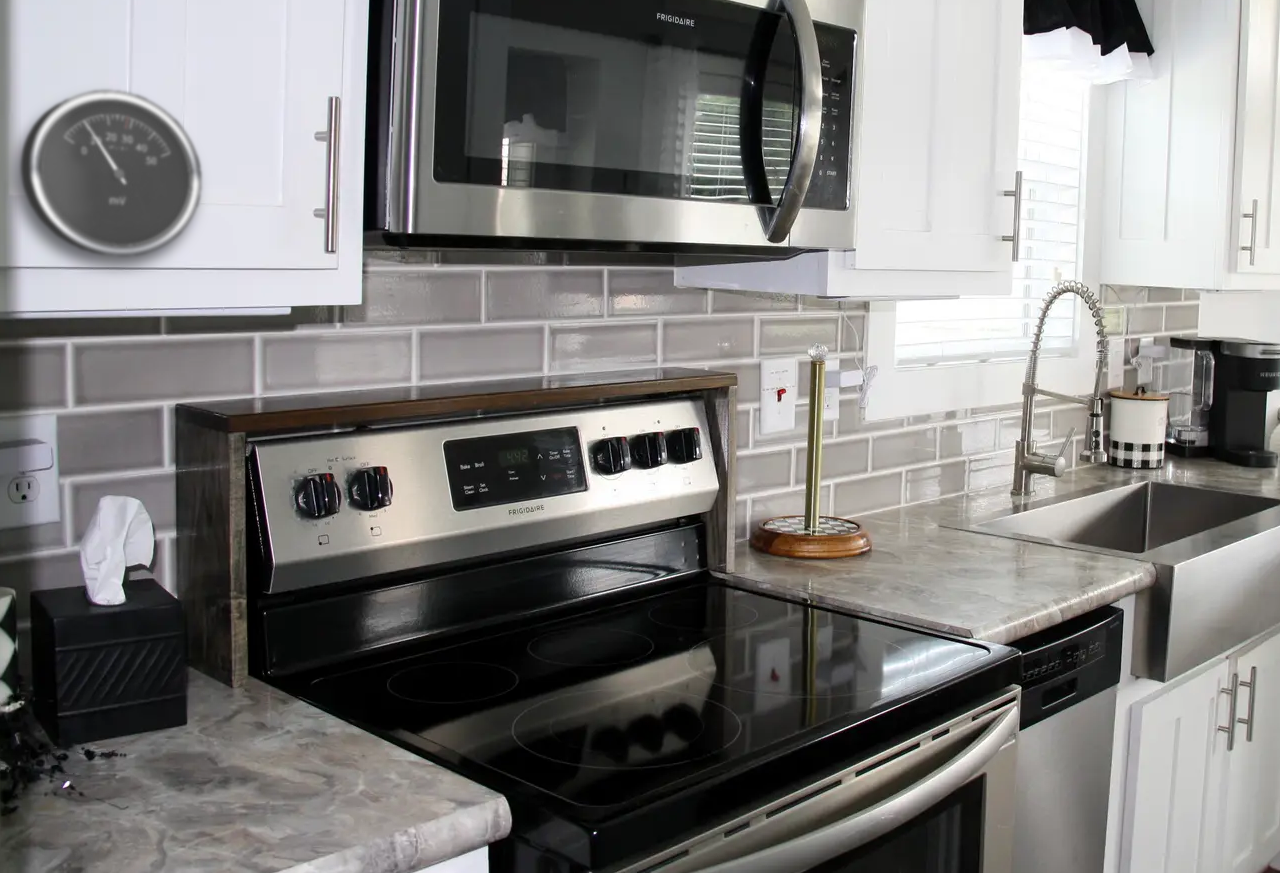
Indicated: 10,mV
